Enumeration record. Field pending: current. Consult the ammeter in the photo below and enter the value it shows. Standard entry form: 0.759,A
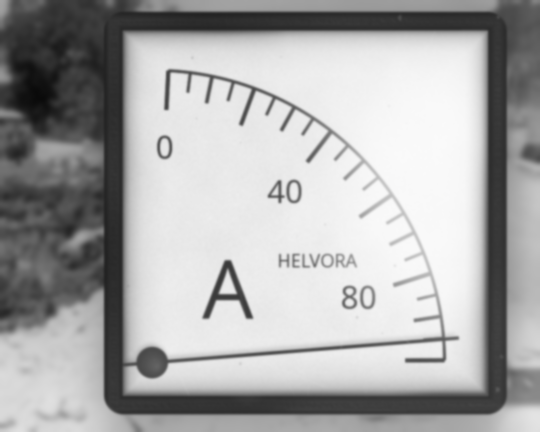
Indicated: 95,A
